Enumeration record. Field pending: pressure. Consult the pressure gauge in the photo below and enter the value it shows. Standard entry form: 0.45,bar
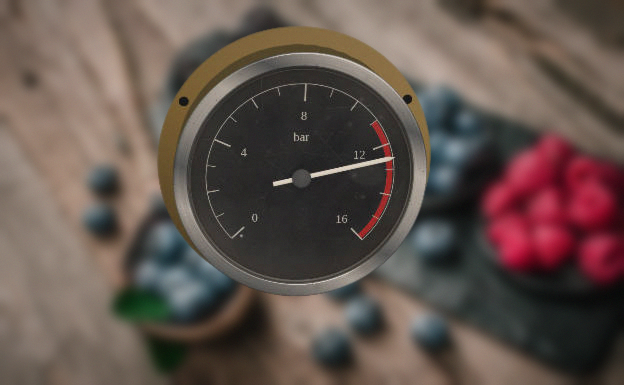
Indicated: 12.5,bar
